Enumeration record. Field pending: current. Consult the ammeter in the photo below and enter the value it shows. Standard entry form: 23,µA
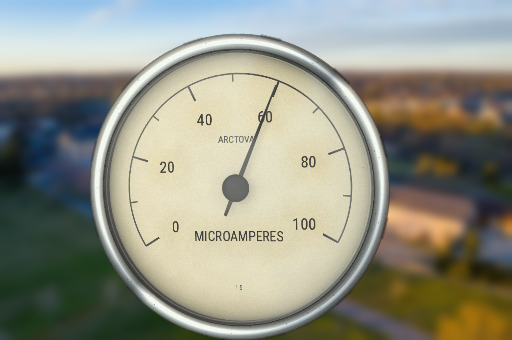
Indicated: 60,µA
